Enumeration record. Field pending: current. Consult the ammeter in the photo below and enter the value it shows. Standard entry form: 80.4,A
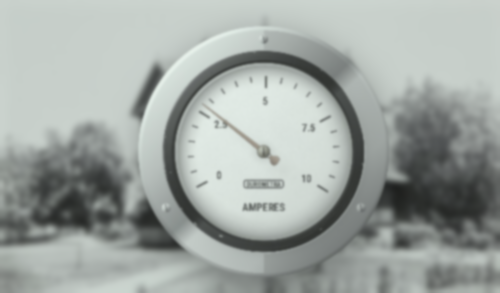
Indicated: 2.75,A
